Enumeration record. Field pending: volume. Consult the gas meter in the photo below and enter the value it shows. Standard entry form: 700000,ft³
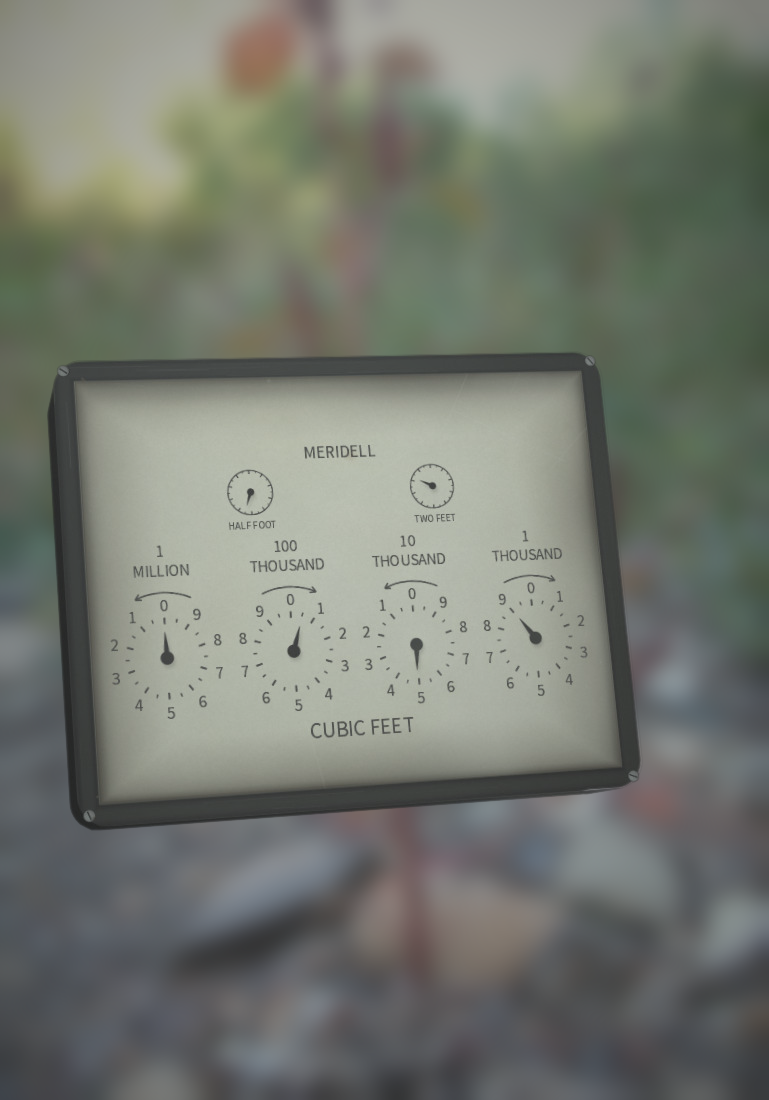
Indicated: 4900,ft³
